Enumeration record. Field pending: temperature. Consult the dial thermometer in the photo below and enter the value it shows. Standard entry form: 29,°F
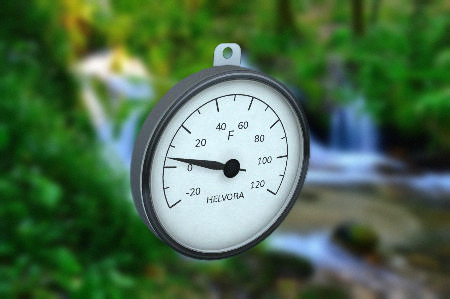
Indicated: 5,°F
